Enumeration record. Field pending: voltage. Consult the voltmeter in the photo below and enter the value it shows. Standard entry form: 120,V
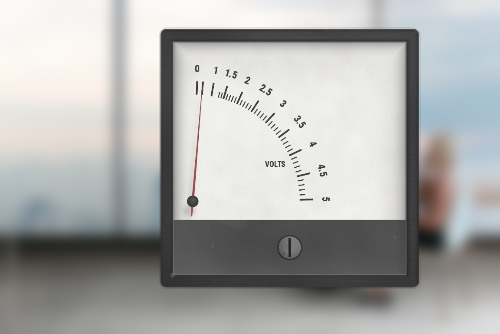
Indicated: 0.5,V
